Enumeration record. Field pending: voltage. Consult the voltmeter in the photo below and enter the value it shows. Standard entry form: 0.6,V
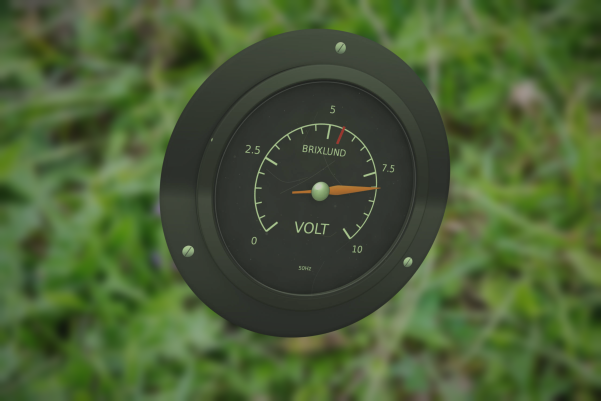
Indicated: 8,V
